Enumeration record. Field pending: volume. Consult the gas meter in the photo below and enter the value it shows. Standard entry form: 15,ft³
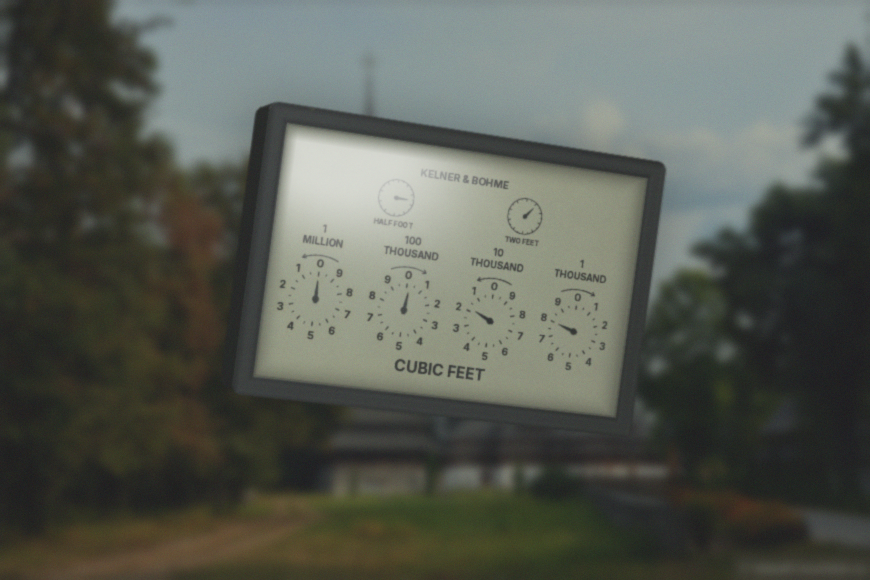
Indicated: 1800,ft³
